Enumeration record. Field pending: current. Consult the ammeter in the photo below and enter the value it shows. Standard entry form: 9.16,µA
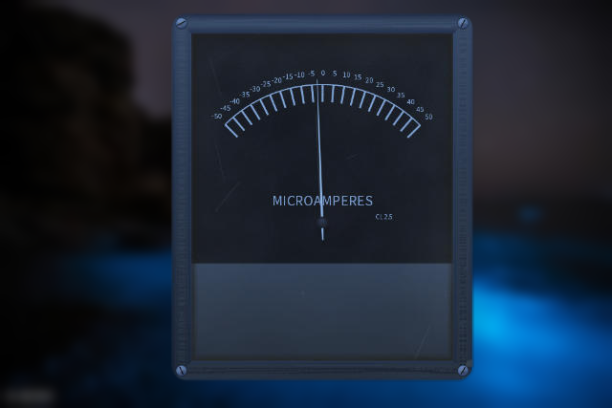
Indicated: -2.5,µA
